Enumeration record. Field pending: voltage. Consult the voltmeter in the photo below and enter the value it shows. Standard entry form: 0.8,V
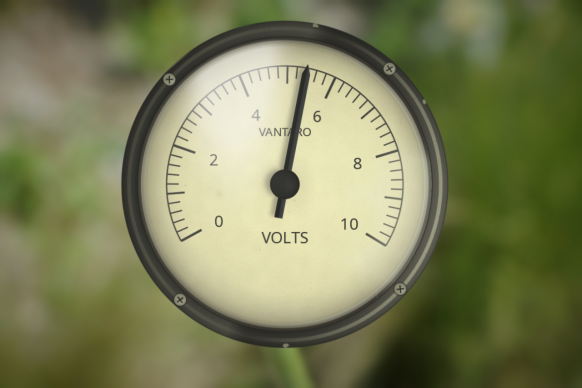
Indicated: 5.4,V
